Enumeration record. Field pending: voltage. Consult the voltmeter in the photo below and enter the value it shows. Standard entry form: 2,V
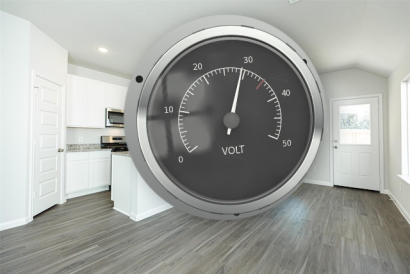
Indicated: 29,V
